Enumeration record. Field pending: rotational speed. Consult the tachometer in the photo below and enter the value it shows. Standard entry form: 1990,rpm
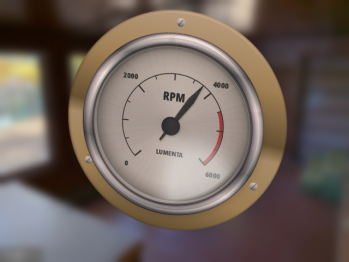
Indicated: 3750,rpm
